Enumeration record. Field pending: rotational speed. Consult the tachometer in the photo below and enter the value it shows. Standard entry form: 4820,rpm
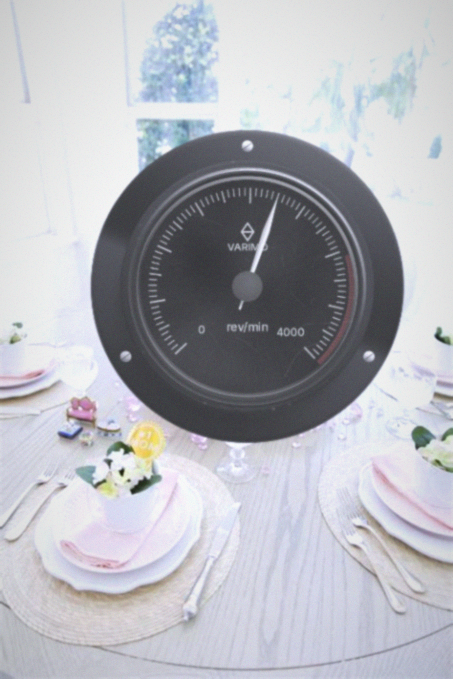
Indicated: 2250,rpm
